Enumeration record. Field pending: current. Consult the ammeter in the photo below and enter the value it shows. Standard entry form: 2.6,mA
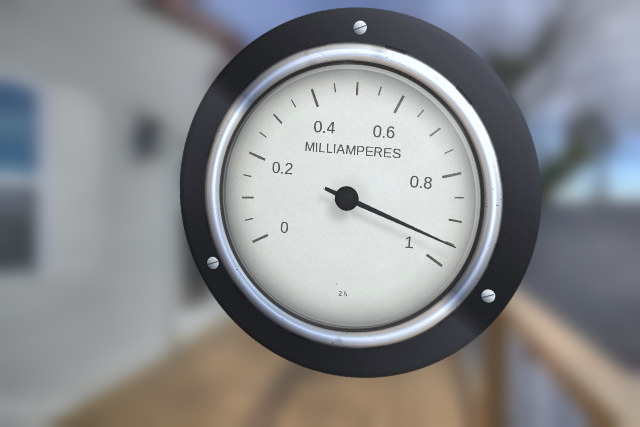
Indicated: 0.95,mA
